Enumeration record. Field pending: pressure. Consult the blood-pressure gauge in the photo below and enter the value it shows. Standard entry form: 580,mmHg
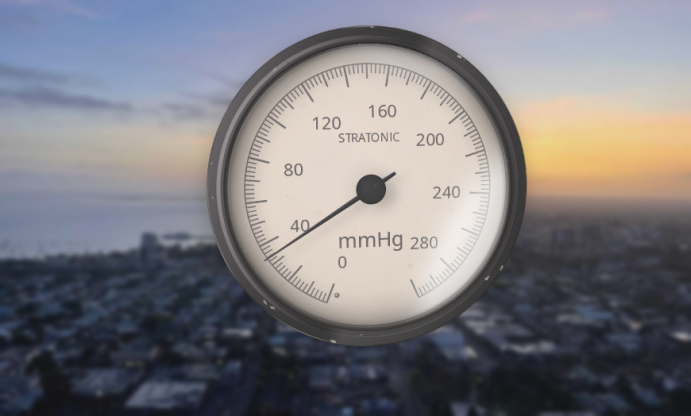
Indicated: 34,mmHg
